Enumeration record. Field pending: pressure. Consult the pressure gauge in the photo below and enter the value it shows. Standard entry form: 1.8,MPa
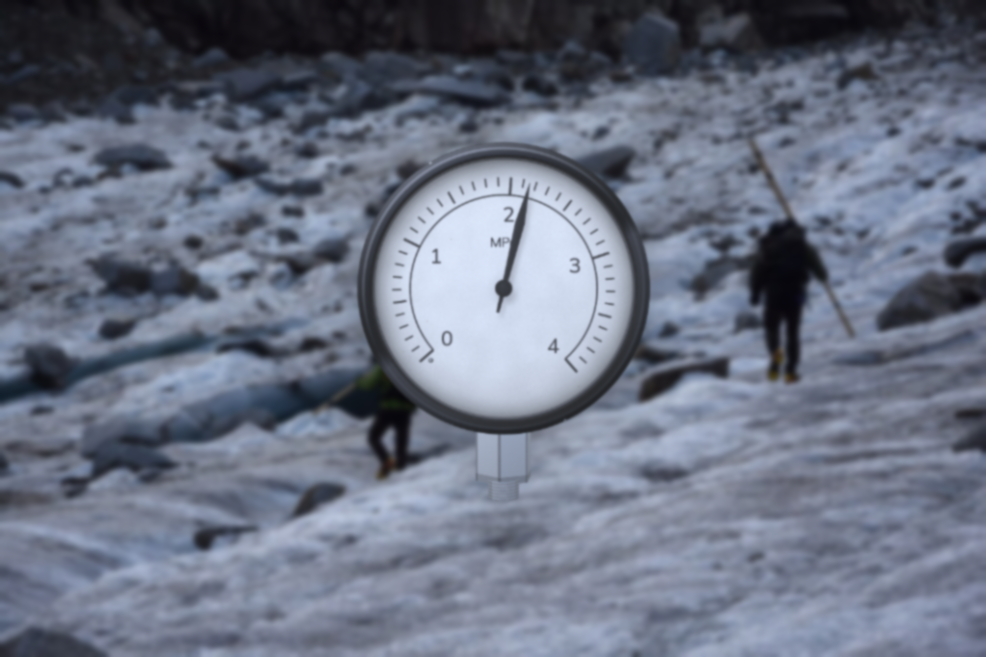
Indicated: 2.15,MPa
